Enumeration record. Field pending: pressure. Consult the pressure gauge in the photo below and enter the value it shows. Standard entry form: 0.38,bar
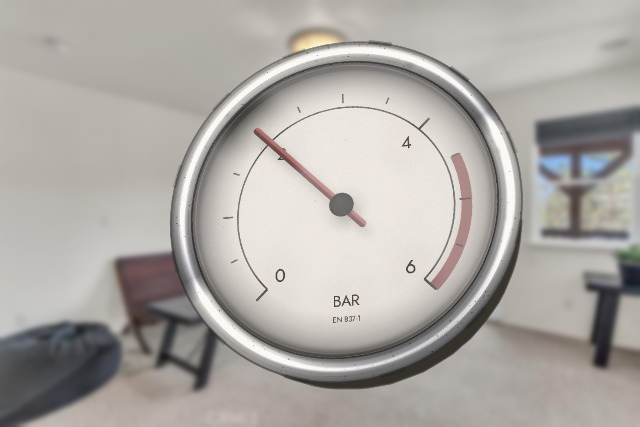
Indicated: 2,bar
